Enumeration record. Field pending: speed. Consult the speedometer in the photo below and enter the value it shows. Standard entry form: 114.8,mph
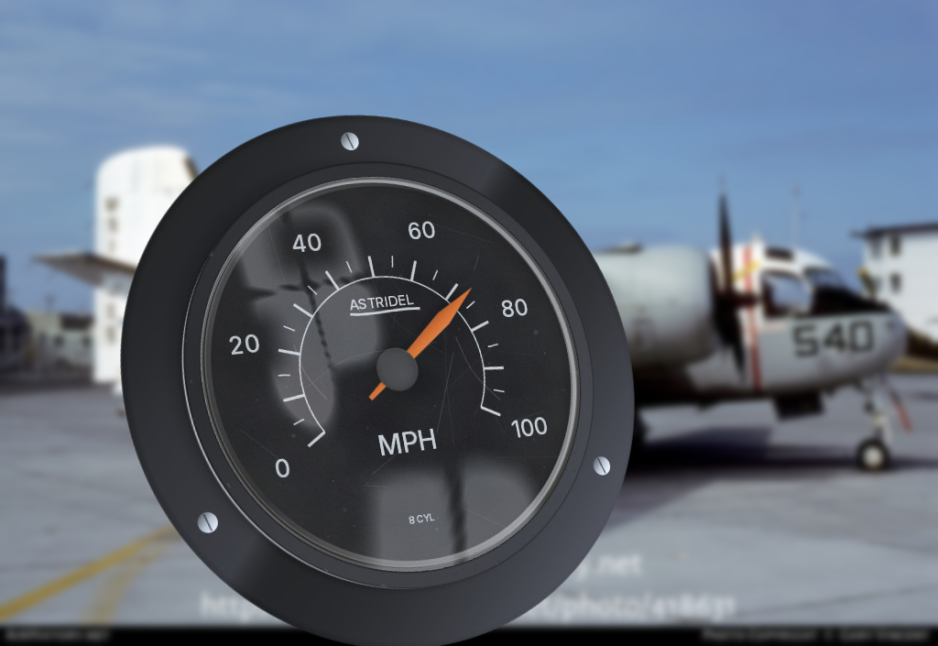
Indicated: 72.5,mph
